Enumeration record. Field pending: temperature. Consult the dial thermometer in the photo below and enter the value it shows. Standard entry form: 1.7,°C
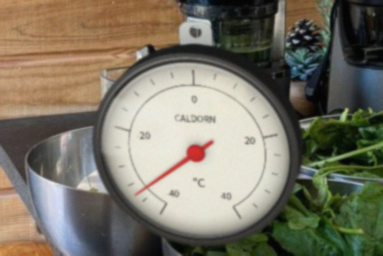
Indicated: -34,°C
